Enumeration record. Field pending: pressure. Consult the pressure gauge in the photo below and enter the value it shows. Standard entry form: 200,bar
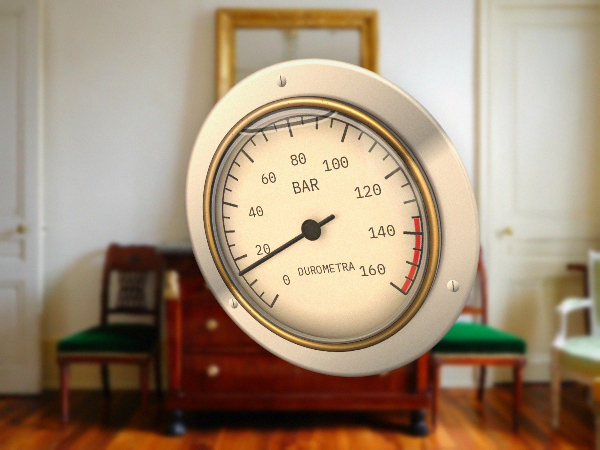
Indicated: 15,bar
